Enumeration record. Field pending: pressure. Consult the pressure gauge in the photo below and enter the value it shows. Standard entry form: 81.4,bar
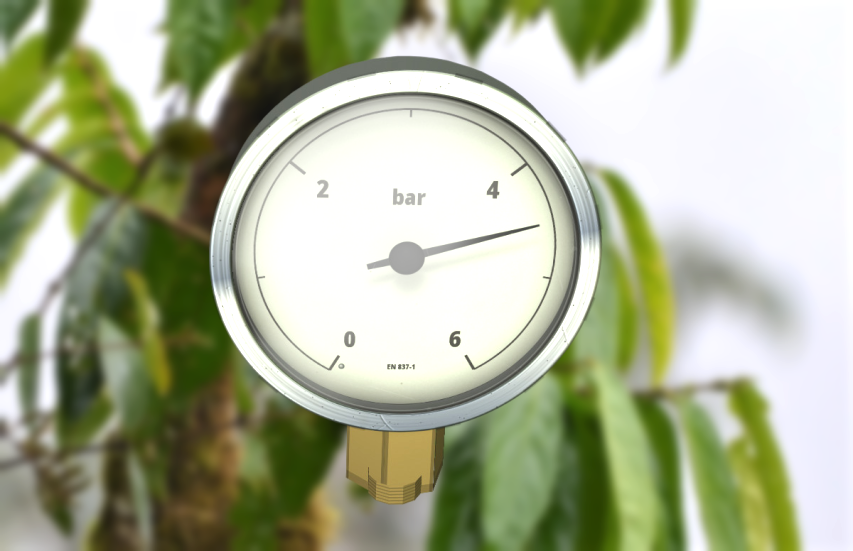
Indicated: 4.5,bar
